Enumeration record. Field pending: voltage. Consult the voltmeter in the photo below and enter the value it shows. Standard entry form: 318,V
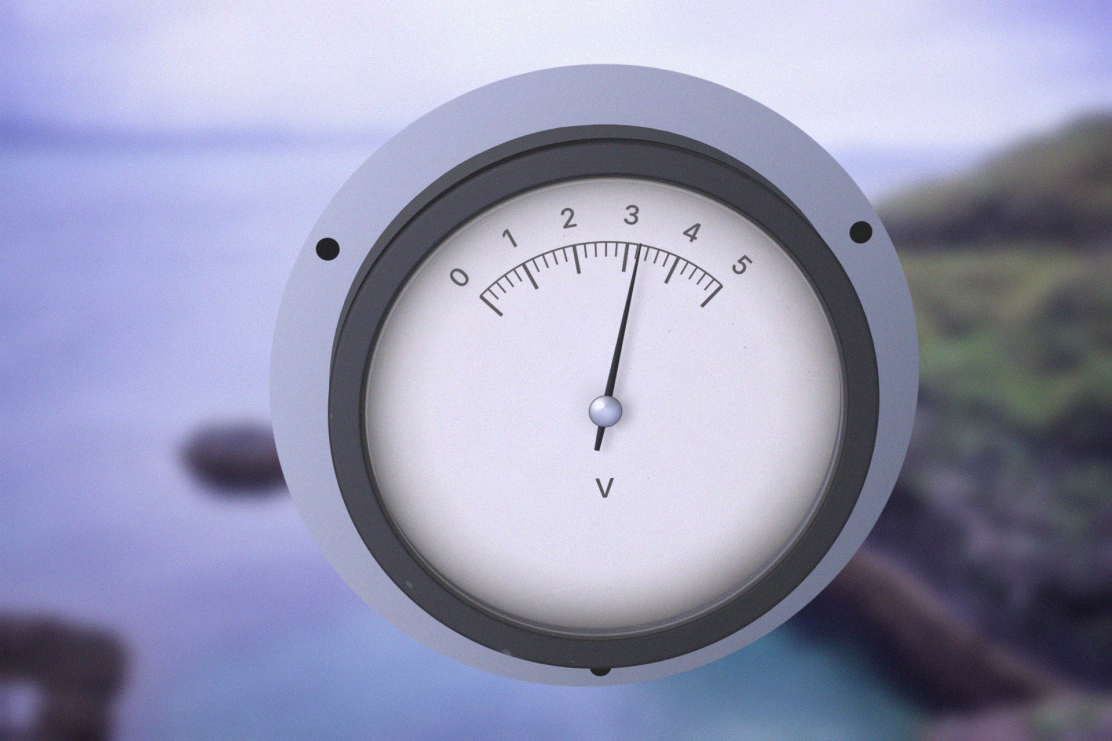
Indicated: 3.2,V
